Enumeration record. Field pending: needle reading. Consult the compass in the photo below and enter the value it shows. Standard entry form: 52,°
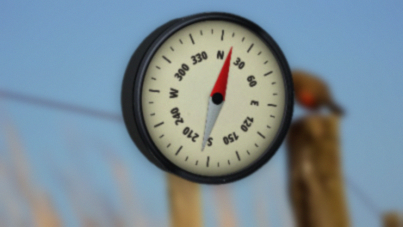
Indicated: 10,°
